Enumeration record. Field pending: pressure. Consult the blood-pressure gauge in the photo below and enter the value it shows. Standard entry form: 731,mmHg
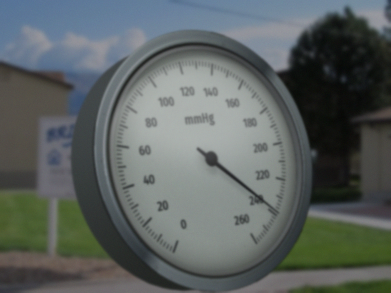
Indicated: 240,mmHg
